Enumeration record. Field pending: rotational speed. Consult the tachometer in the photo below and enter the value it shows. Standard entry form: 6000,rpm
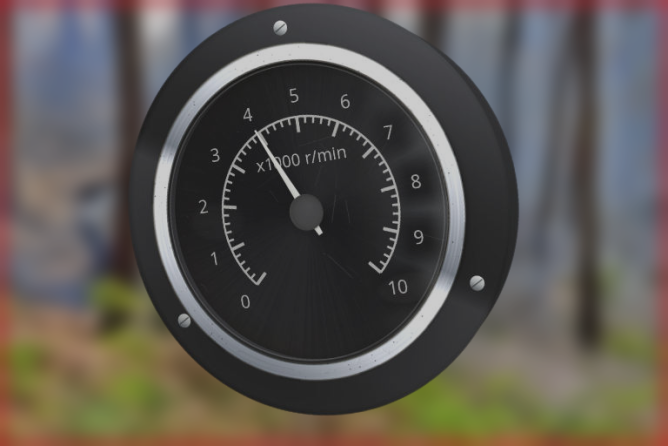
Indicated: 4000,rpm
